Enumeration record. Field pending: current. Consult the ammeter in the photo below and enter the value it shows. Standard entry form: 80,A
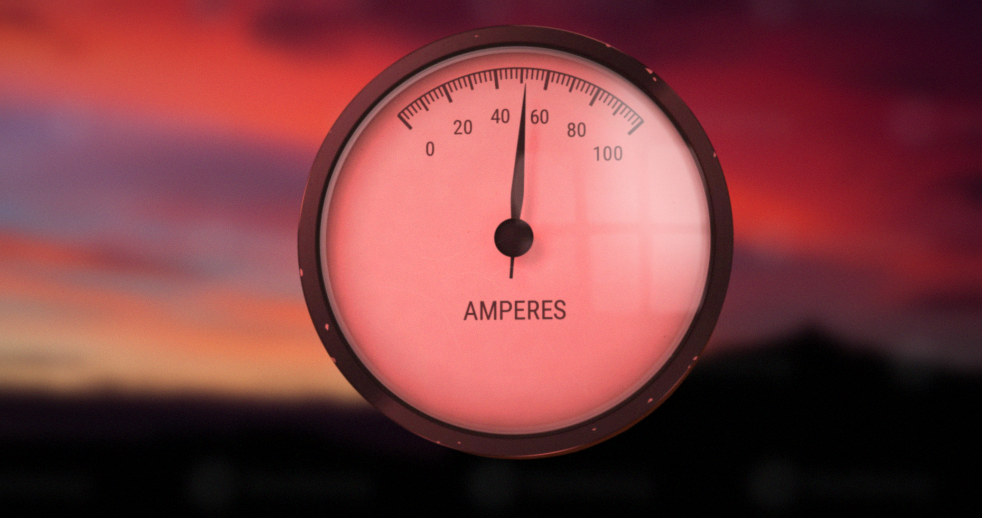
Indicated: 52,A
